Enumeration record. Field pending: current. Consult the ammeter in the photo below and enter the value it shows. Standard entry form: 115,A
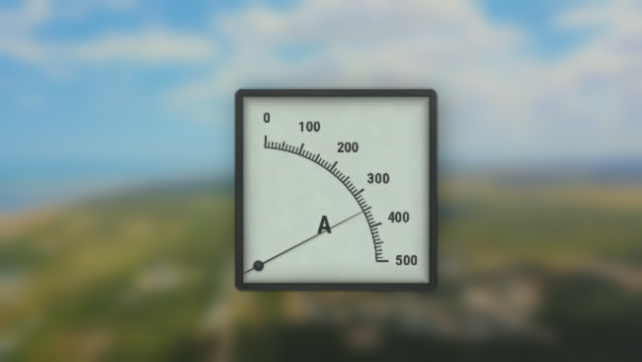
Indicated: 350,A
